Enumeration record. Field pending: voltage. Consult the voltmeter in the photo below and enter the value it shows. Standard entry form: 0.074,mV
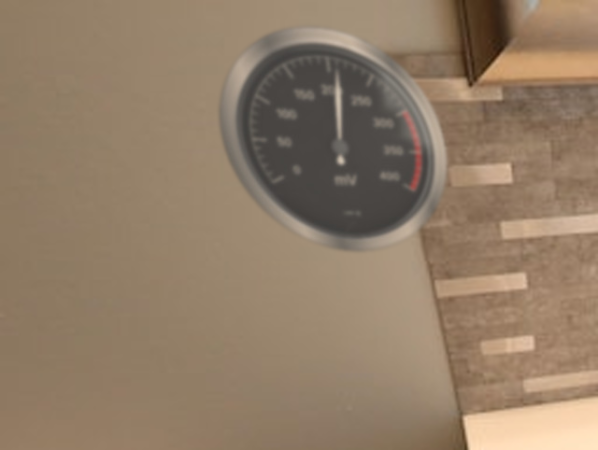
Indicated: 210,mV
